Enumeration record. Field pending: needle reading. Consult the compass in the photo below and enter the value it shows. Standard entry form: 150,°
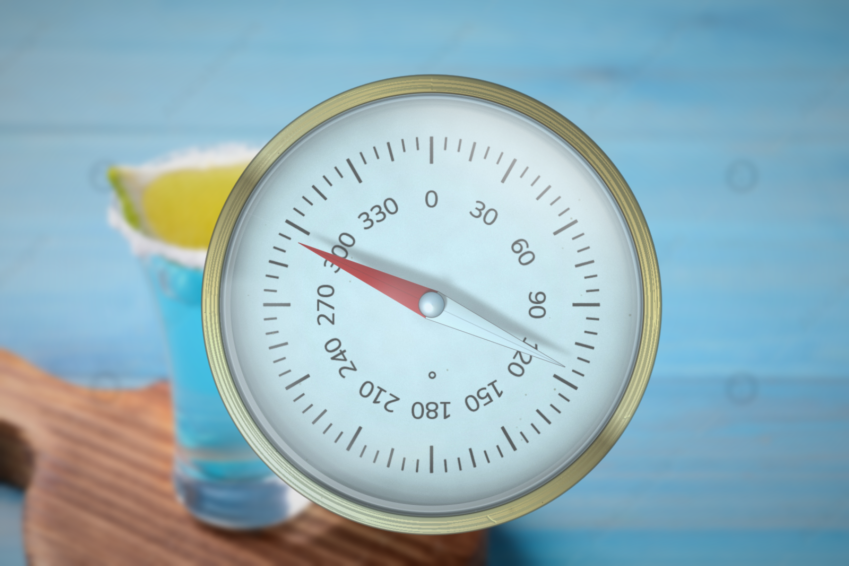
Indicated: 295,°
